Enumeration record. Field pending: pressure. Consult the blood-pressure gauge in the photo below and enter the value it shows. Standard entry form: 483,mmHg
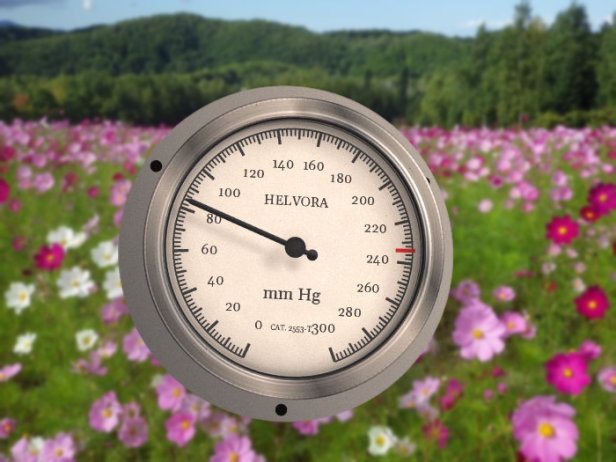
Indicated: 84,mmHg
